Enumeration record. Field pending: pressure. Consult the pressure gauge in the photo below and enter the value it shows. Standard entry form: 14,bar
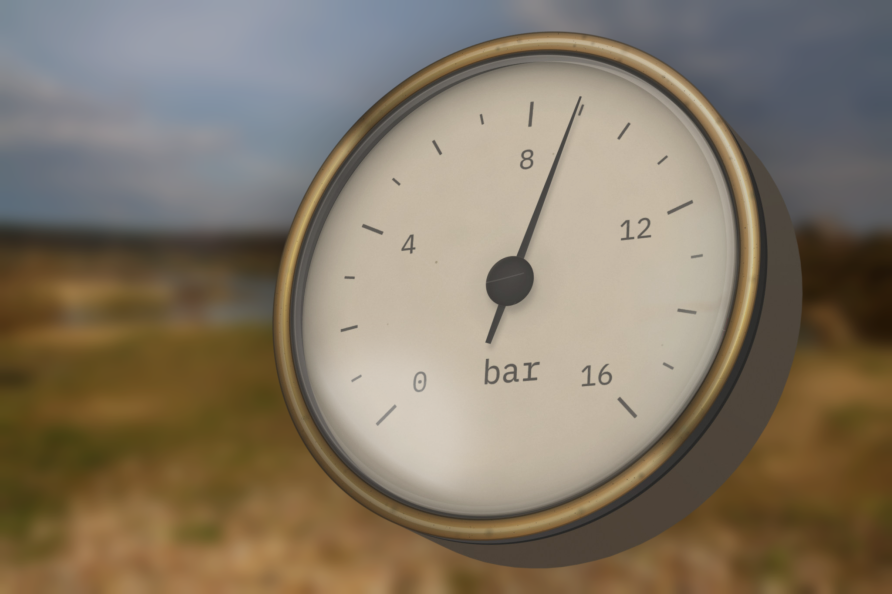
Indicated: 9,bar
